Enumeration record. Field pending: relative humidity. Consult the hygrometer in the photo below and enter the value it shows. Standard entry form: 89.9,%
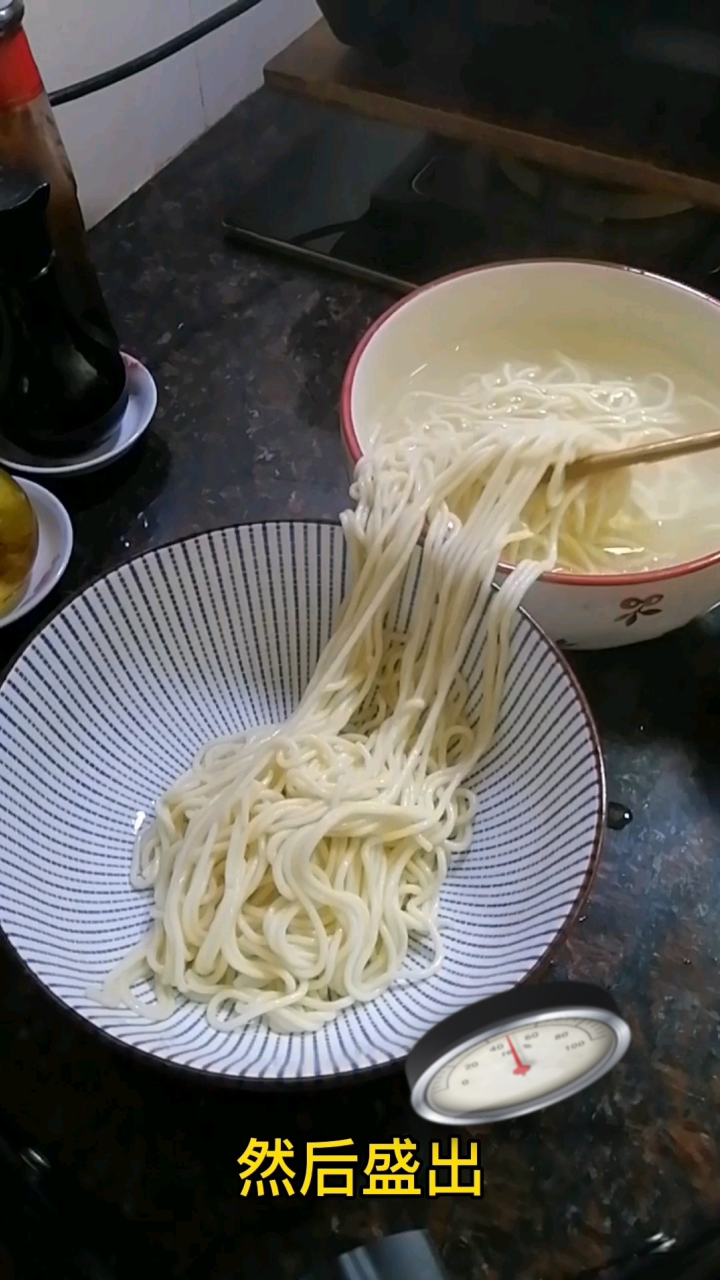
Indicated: 48,%
